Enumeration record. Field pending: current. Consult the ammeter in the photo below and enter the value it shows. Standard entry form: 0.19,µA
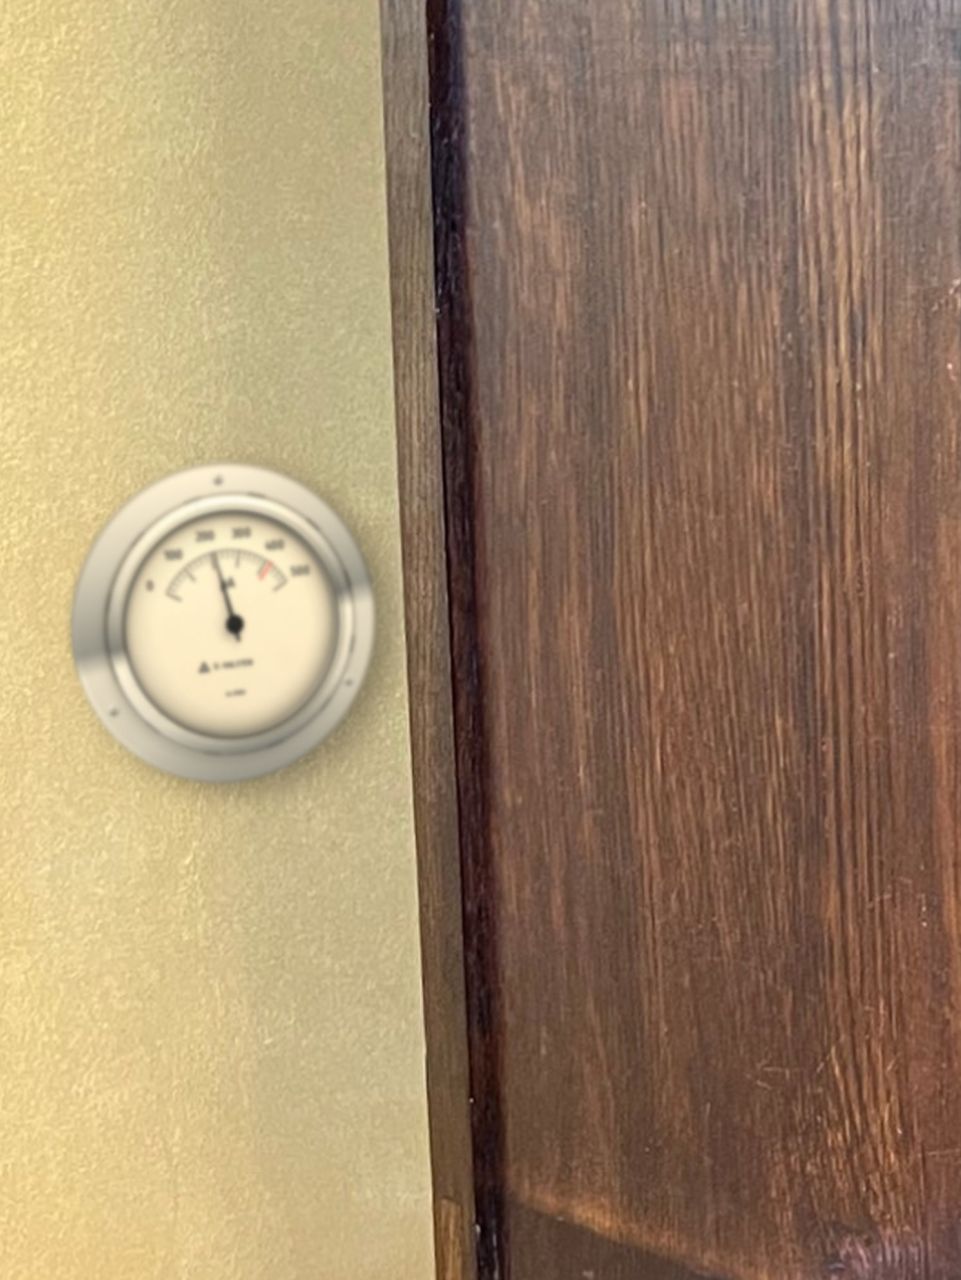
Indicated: 200,µA
